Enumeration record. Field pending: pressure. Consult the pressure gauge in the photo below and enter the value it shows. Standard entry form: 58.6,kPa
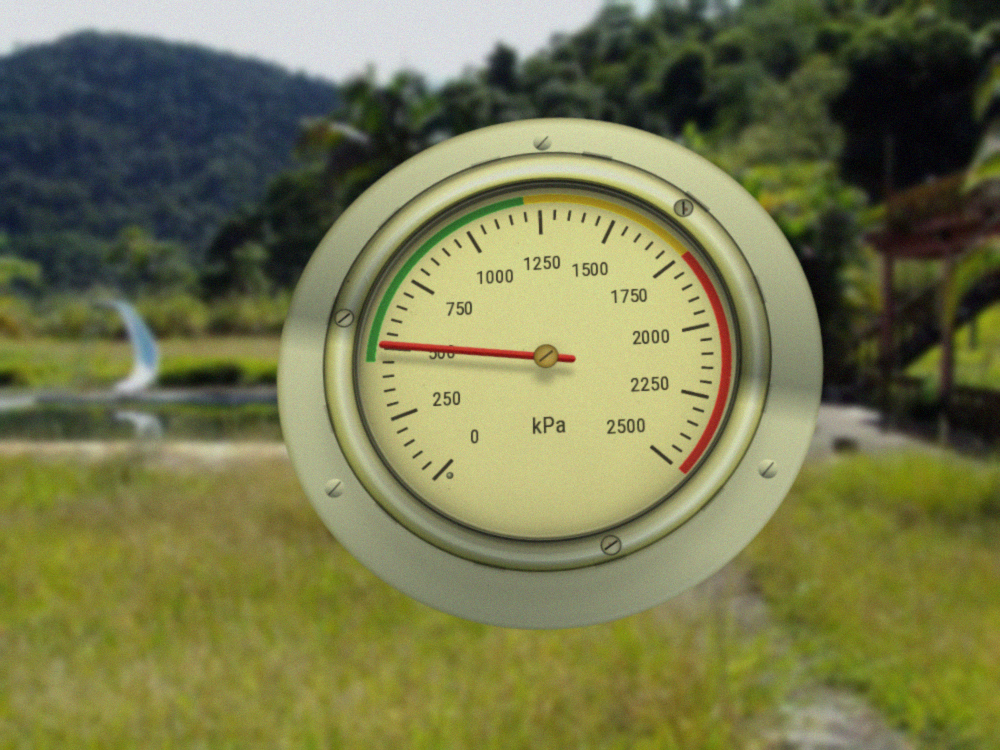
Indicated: 500,kPa
